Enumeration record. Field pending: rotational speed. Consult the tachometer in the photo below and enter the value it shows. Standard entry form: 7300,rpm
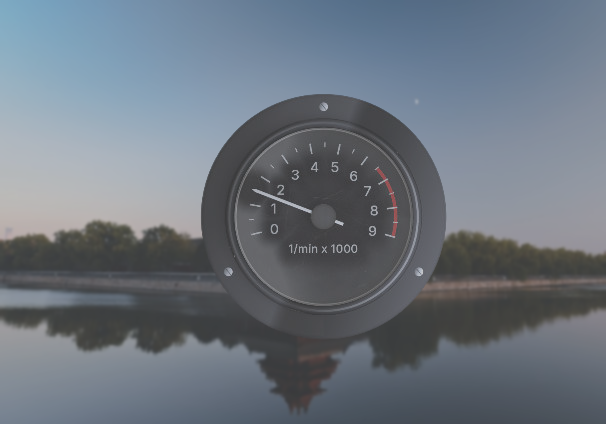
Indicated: 1500,rpm
